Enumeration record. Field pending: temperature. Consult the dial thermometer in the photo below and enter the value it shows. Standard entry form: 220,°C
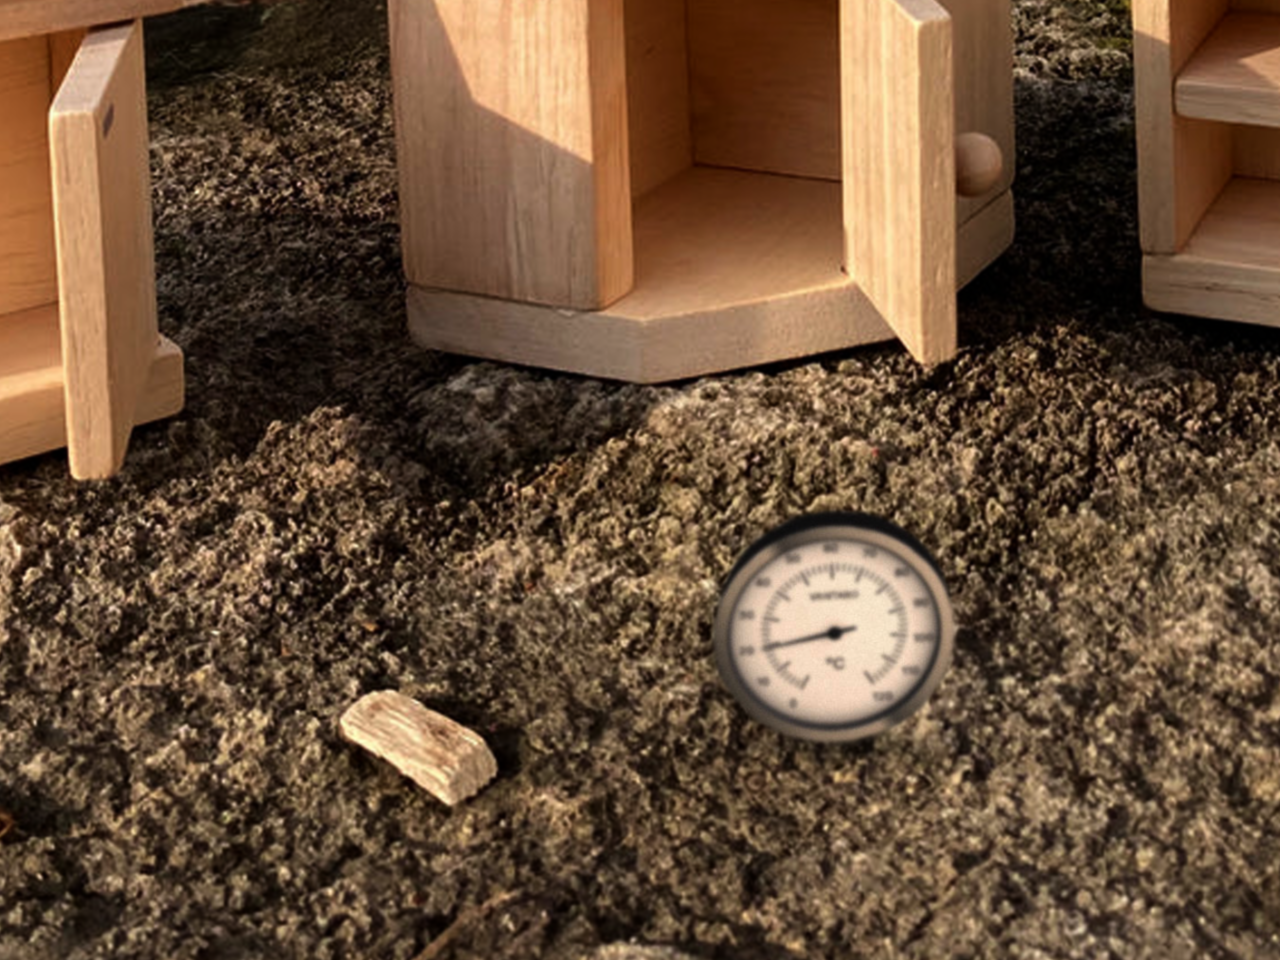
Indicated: 20,°C
